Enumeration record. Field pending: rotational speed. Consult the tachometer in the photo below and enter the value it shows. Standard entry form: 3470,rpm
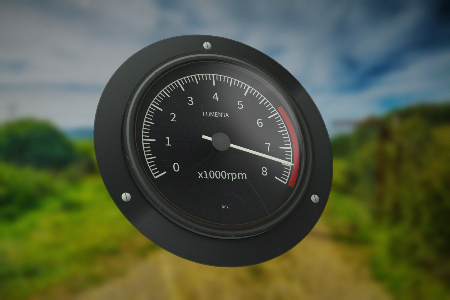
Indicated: 7500,rpm
